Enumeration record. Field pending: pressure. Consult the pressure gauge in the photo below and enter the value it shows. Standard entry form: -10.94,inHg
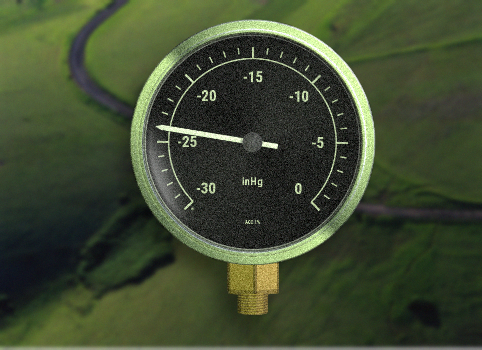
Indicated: -24,inHg
